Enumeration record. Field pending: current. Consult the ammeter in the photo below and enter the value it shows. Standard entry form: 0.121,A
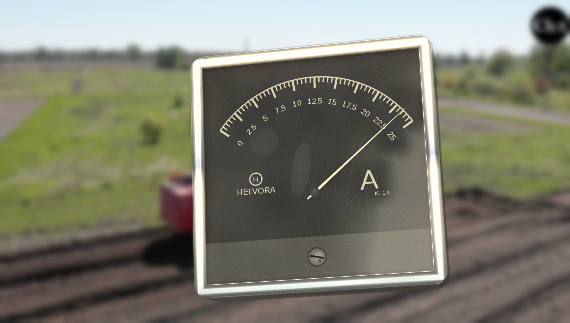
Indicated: 23.5,A
